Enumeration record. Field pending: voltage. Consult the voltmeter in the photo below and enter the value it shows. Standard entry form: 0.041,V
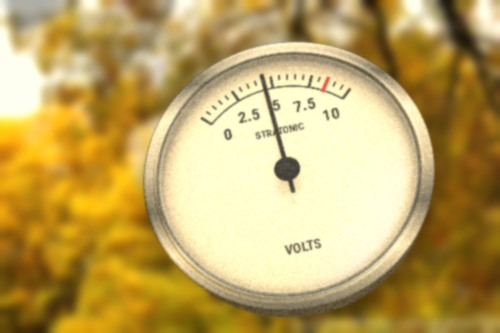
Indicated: 4.5,V
